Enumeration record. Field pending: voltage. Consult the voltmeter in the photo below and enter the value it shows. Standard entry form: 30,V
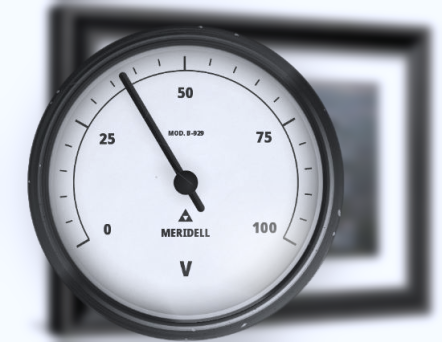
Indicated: 37.5,V
